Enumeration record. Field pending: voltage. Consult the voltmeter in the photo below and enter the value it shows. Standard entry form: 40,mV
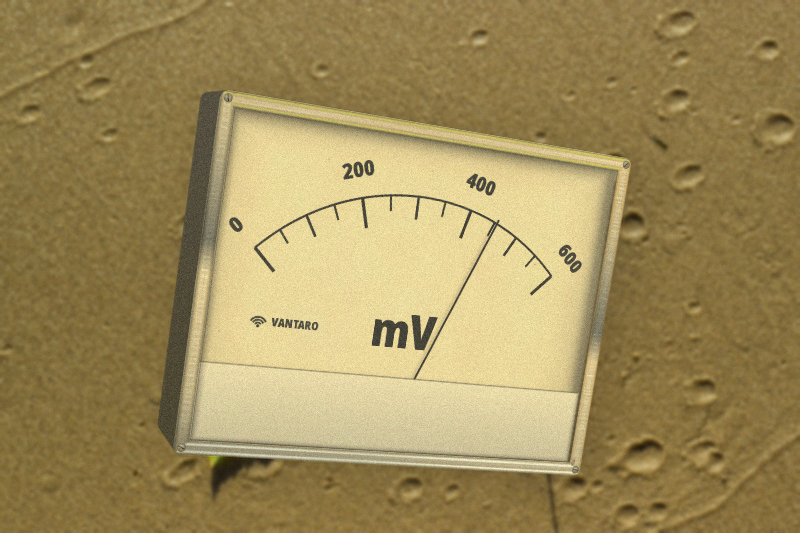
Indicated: 450,mV
